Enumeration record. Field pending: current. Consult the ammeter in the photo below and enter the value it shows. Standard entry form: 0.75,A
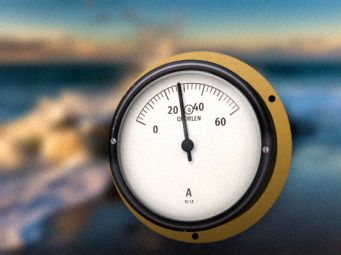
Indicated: 28,A
